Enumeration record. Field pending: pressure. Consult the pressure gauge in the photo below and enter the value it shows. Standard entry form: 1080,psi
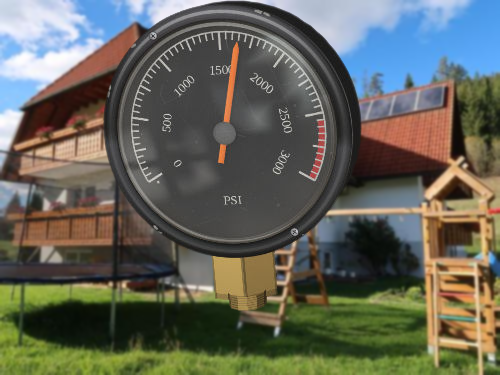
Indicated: 1650,psi
